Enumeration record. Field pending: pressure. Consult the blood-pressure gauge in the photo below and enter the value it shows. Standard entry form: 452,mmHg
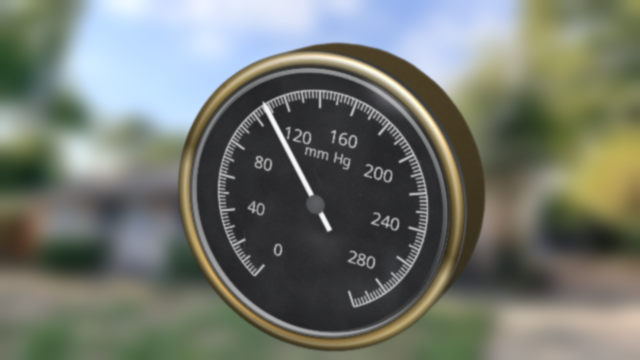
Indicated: 110,mmHg
